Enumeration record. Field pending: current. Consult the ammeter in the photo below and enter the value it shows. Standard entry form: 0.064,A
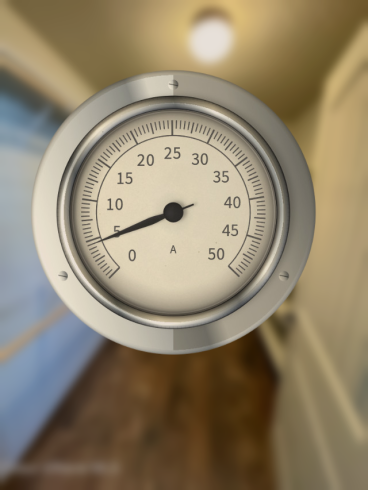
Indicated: 4.5,A
